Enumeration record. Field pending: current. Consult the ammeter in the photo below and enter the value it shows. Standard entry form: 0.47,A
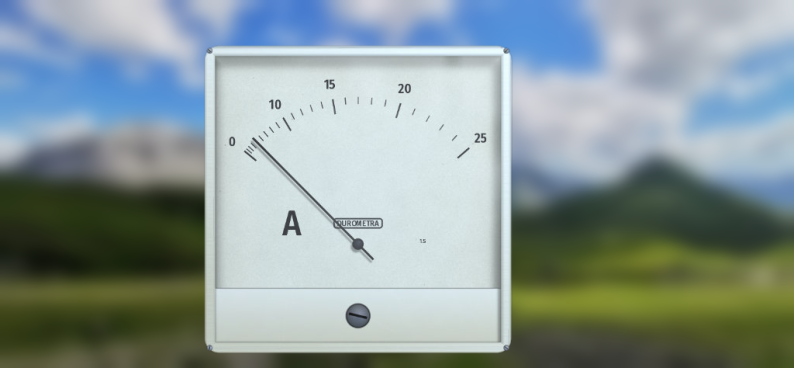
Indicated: 5,A
